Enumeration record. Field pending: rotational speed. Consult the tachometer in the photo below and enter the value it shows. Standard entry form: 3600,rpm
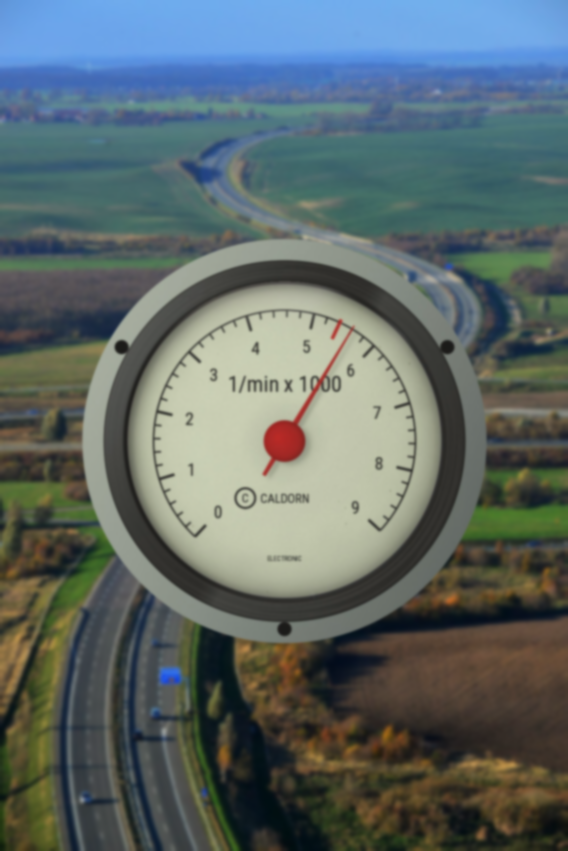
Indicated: 5600,rpm
